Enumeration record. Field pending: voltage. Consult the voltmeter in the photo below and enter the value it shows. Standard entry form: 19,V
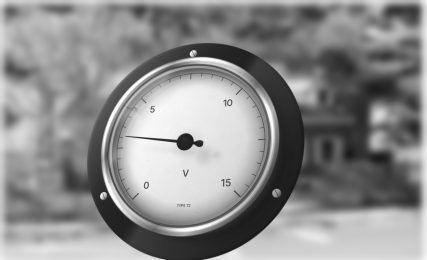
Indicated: 3,V
